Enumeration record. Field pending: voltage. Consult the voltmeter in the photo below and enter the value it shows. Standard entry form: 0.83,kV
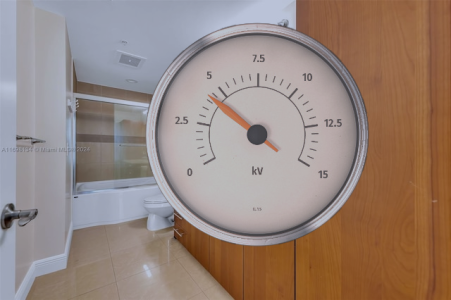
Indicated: 4.25,kV
